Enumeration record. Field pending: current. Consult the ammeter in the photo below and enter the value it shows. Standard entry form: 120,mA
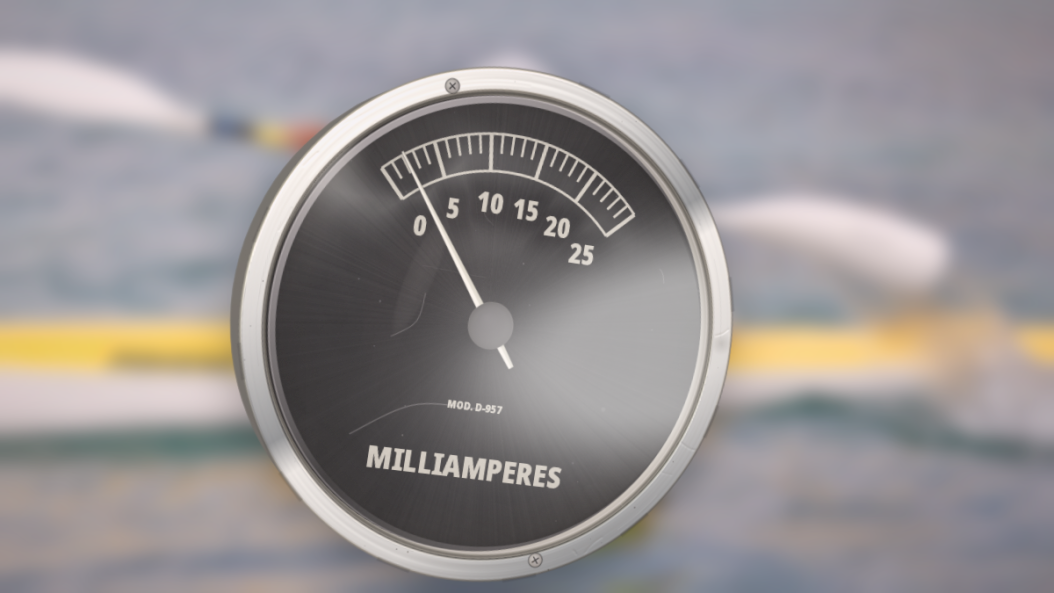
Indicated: 2,mA
